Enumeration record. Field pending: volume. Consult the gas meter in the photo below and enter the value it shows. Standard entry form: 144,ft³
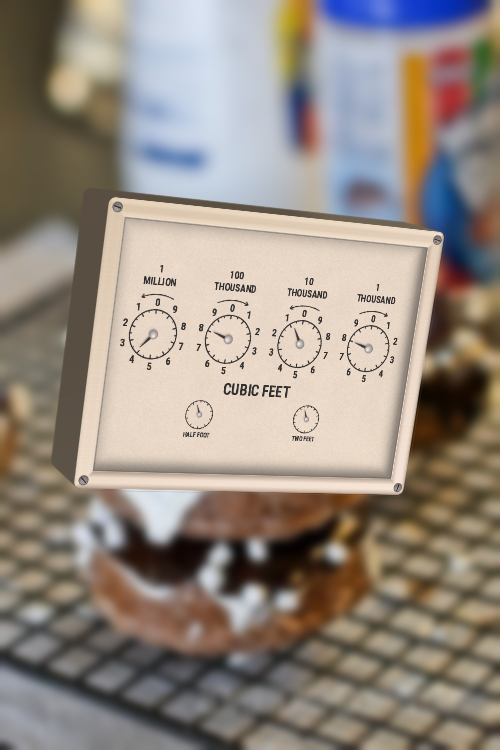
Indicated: 380800,ft³
